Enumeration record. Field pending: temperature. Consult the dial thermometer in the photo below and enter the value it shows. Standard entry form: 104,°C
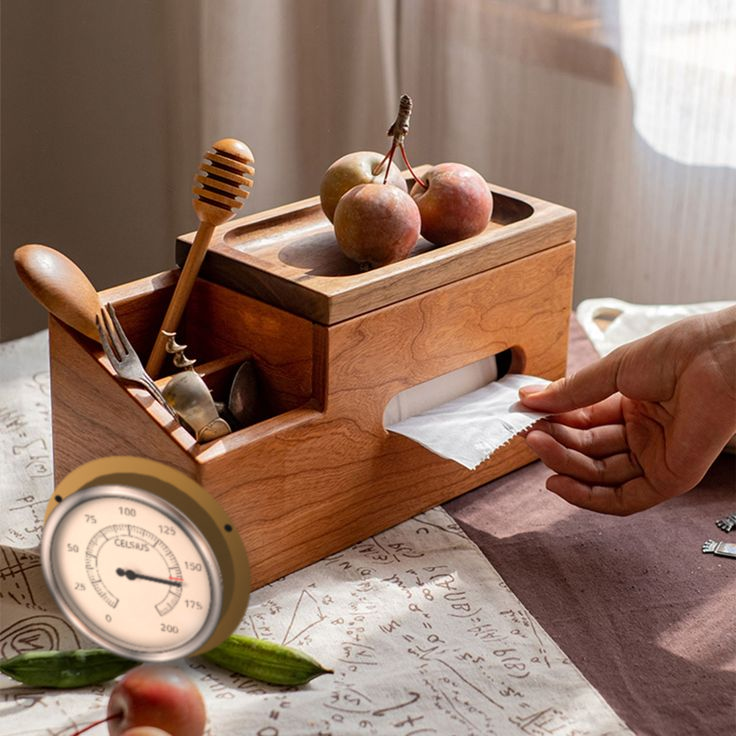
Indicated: 162.5,°C
